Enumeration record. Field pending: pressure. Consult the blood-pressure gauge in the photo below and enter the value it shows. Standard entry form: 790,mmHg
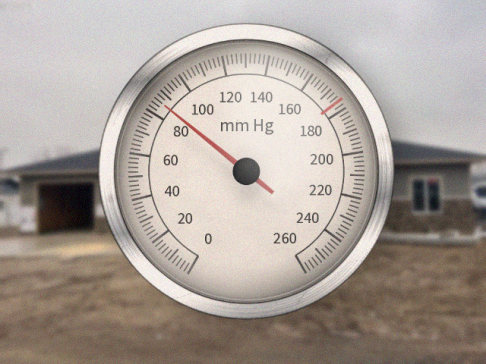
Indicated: 86,mmHg
